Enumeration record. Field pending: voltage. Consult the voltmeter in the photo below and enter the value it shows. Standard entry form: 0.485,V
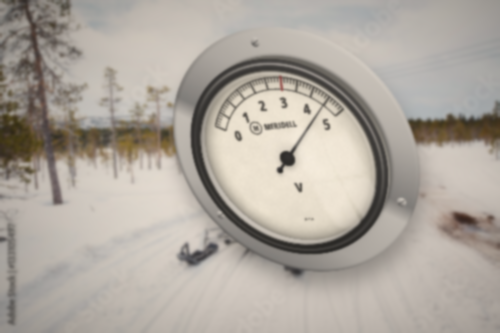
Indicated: 4.5,V
